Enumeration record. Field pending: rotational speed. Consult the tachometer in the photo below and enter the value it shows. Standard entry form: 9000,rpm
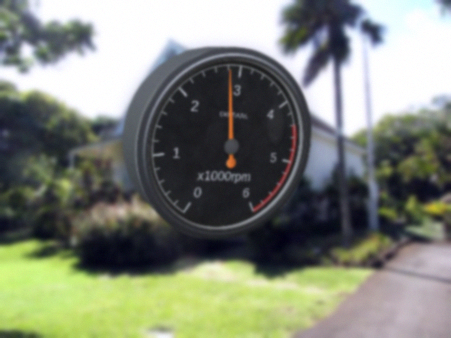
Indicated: 2800,rpm
